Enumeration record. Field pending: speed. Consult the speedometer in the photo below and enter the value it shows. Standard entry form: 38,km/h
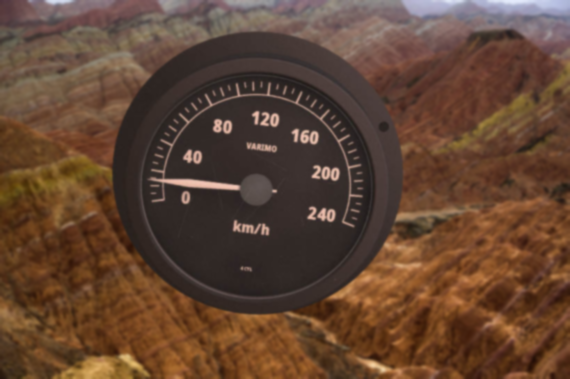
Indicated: 15,km/h
